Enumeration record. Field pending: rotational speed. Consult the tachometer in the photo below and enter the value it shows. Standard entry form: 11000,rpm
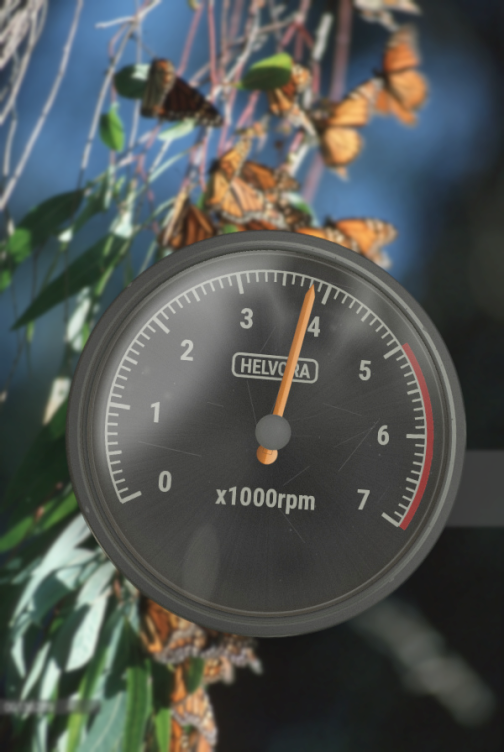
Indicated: 3800,rpm
